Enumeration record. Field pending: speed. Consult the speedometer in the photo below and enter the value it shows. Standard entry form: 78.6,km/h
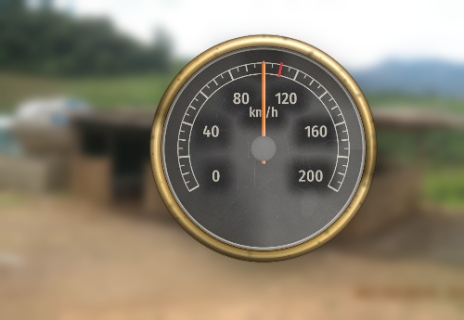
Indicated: 100,km/h
